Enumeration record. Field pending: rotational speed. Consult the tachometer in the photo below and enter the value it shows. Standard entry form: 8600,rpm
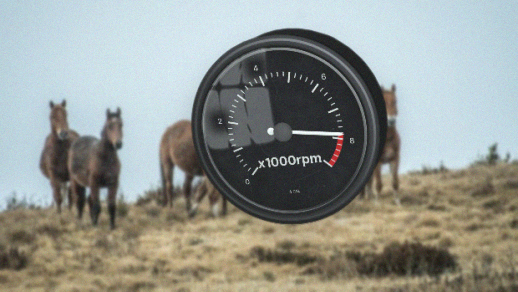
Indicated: 7800,rpm
